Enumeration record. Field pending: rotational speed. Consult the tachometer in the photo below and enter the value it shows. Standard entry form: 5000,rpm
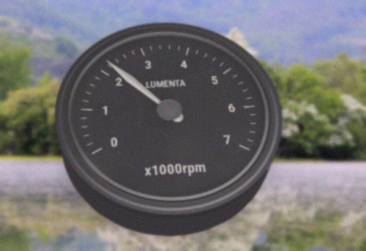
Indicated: 2200,rpm
